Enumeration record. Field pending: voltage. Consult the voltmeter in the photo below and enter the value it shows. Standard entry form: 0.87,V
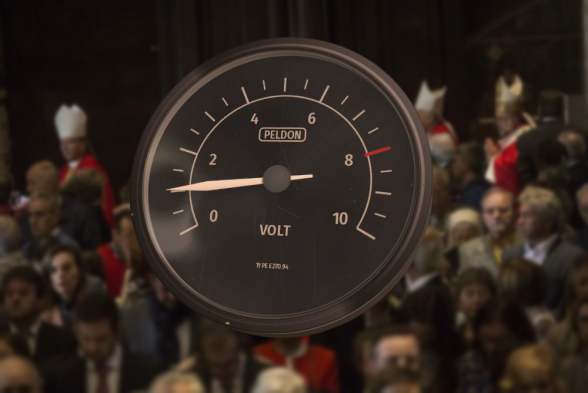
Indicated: 1,V
